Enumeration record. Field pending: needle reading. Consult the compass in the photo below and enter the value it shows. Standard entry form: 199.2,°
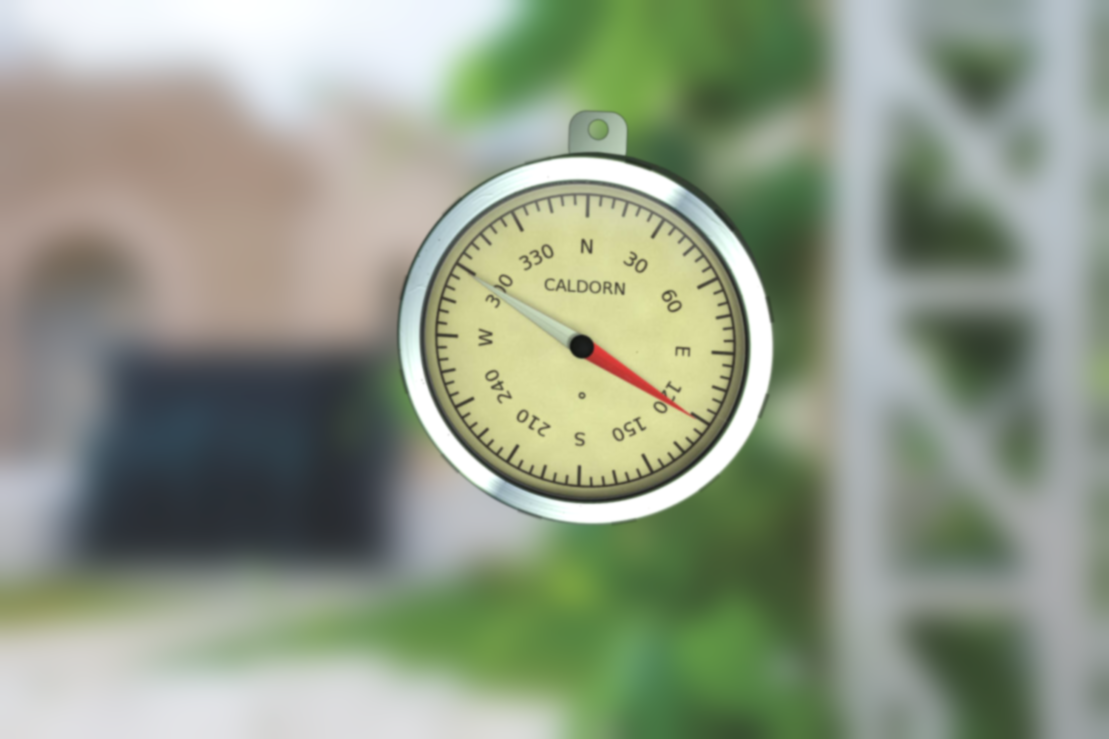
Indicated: 120,°
